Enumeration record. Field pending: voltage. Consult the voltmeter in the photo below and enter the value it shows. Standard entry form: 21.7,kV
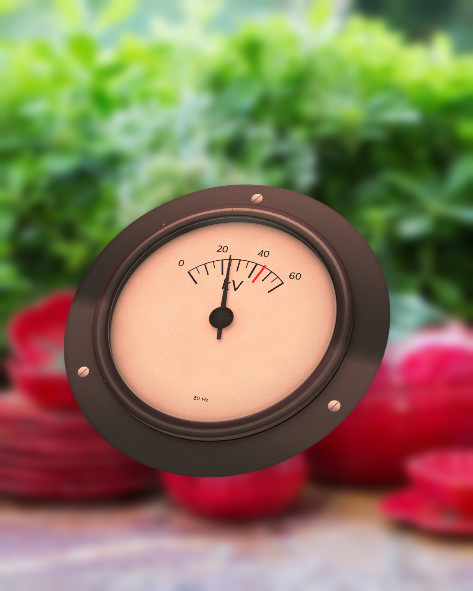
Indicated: 25,kV
